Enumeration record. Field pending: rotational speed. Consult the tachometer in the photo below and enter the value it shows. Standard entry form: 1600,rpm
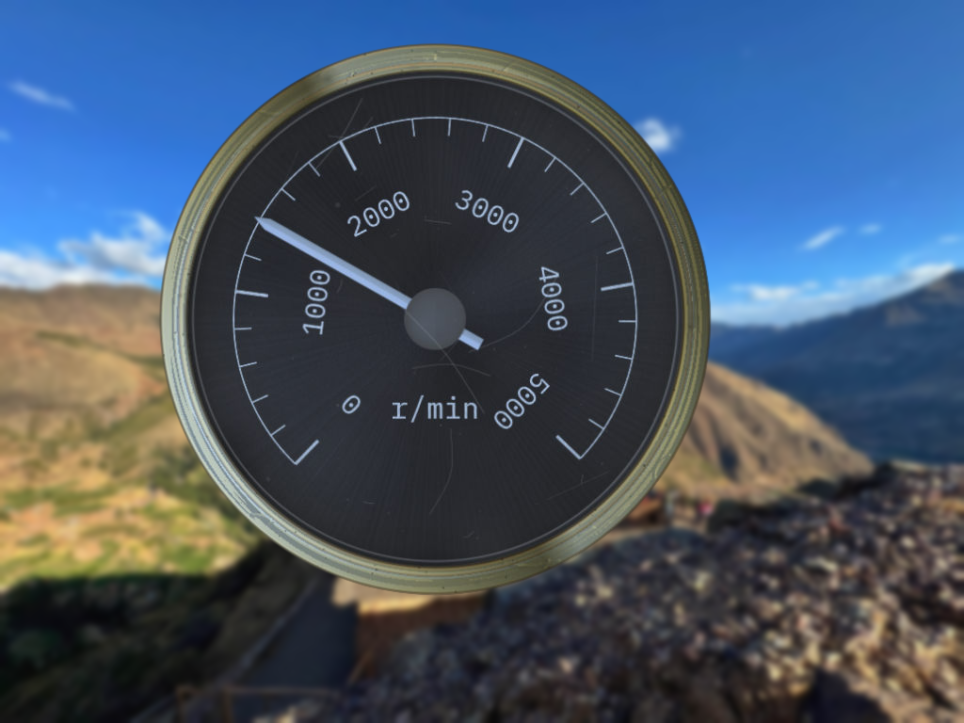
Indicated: 1400,rpm
